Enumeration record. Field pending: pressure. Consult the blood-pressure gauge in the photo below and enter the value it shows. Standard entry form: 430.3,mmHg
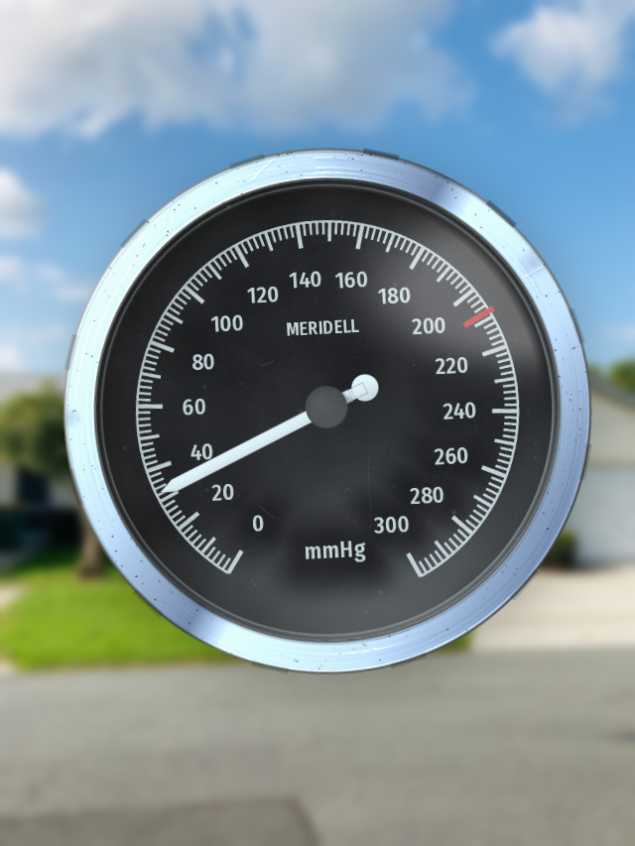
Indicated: 32,mmHg
